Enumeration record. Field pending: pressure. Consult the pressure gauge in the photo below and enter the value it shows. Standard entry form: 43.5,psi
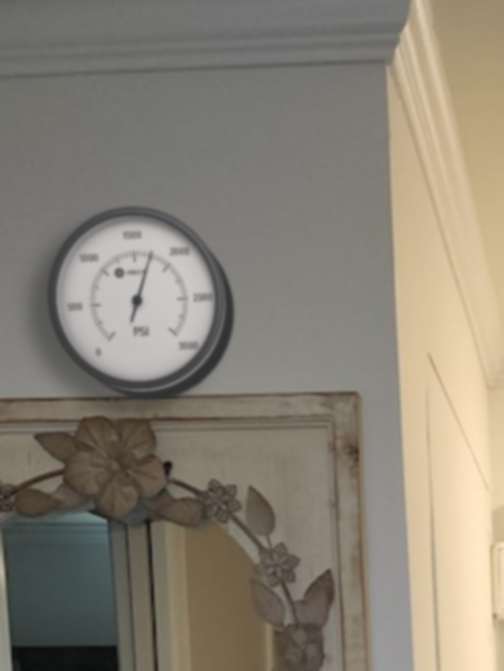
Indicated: 1750,psi
